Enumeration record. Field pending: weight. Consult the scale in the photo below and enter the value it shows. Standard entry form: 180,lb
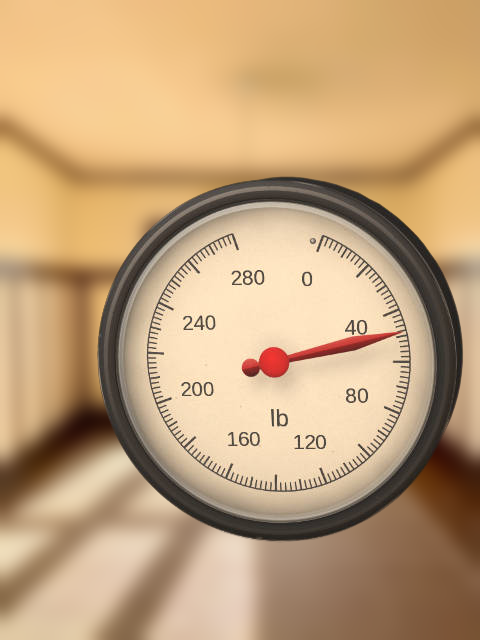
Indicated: 48,lb
